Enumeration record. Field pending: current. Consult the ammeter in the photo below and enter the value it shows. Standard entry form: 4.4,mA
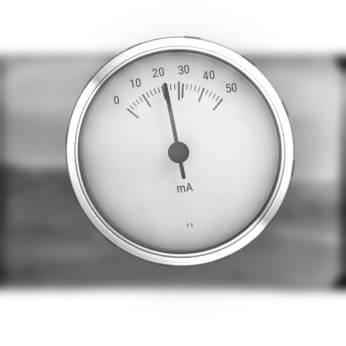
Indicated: 22,mA
